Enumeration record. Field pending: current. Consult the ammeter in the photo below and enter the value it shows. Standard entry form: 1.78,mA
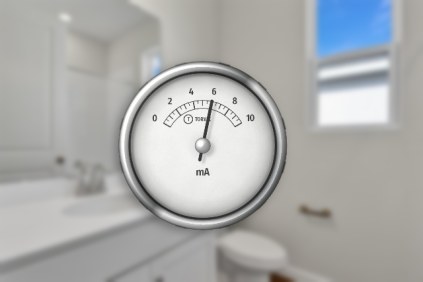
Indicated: 6,mA
